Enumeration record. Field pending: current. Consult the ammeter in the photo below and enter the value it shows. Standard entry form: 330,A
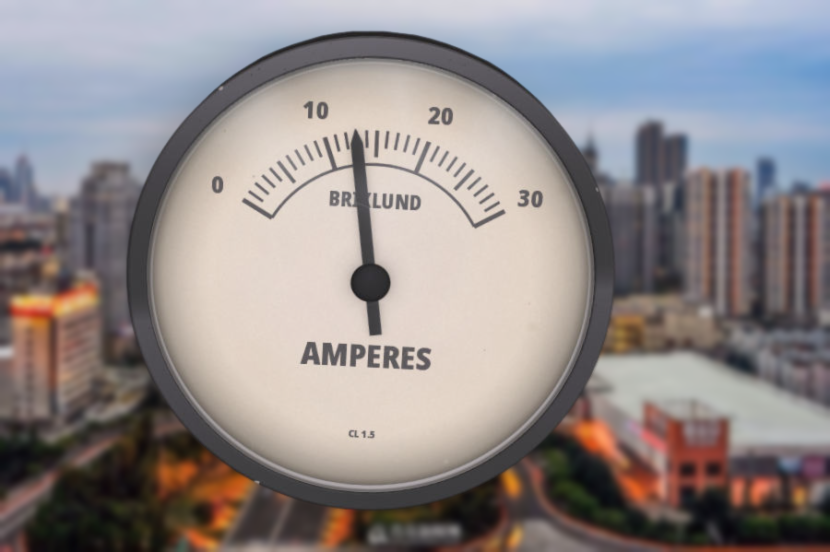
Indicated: 13,A
